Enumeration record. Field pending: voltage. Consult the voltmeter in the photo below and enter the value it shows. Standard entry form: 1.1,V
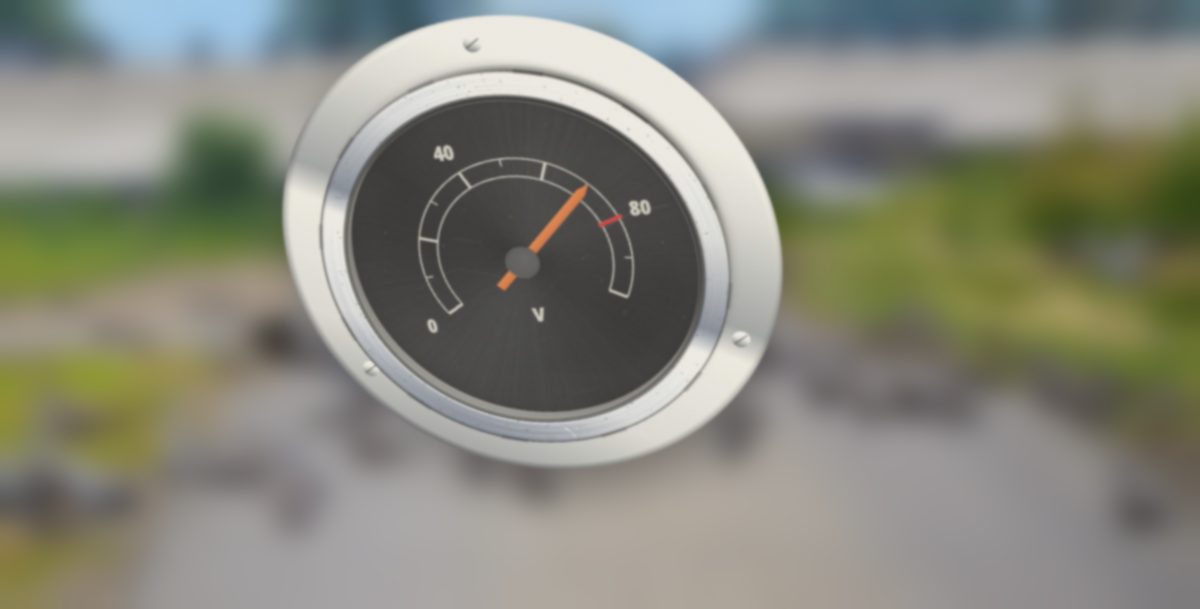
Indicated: 70,V
